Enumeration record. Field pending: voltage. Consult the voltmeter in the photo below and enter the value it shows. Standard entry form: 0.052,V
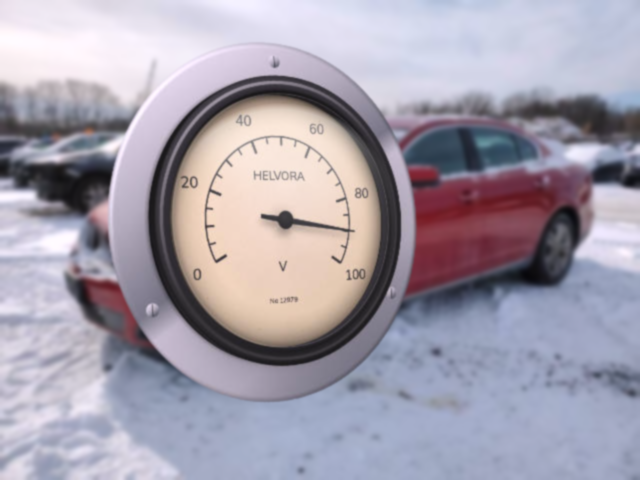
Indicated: 90,V
